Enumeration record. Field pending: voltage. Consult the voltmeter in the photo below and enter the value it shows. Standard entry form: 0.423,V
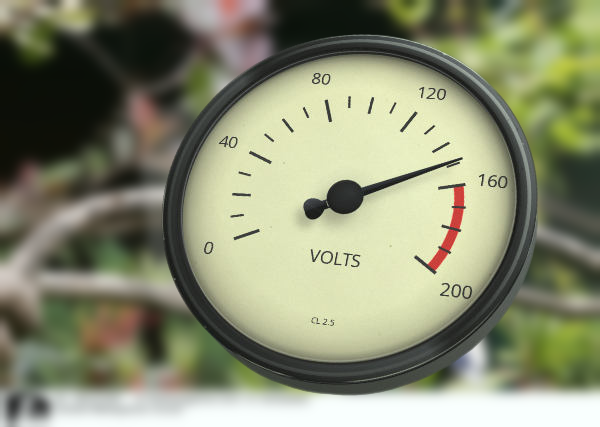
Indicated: 150,V
